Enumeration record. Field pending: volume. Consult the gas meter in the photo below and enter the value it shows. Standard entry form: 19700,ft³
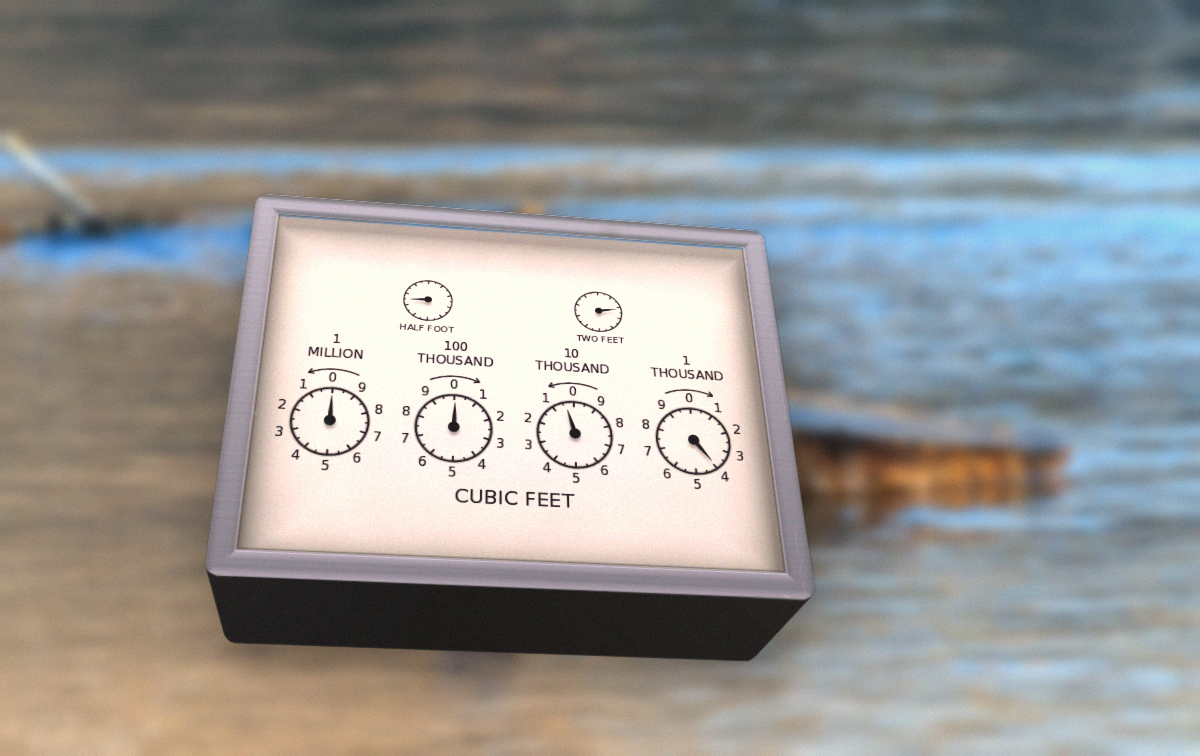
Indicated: 400,ft³
